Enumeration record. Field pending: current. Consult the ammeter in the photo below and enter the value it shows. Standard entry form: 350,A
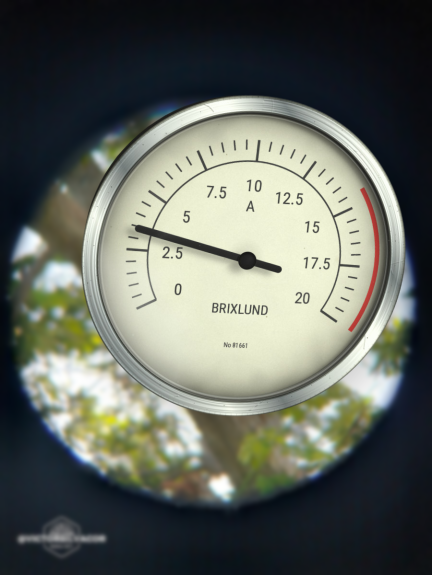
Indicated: 3.5,A
